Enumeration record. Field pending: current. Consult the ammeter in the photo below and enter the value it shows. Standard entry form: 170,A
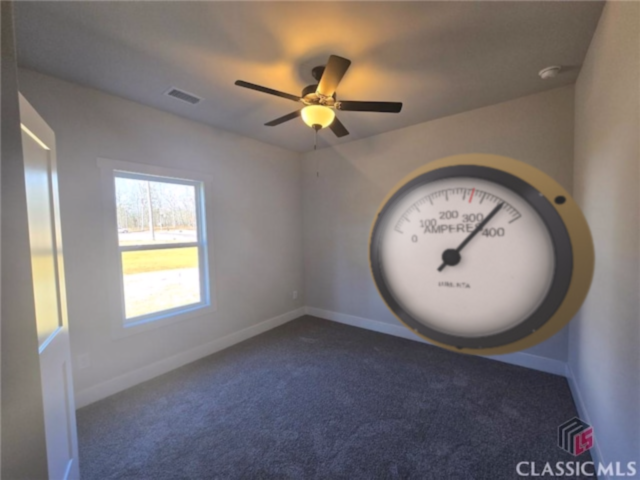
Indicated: 350,A
